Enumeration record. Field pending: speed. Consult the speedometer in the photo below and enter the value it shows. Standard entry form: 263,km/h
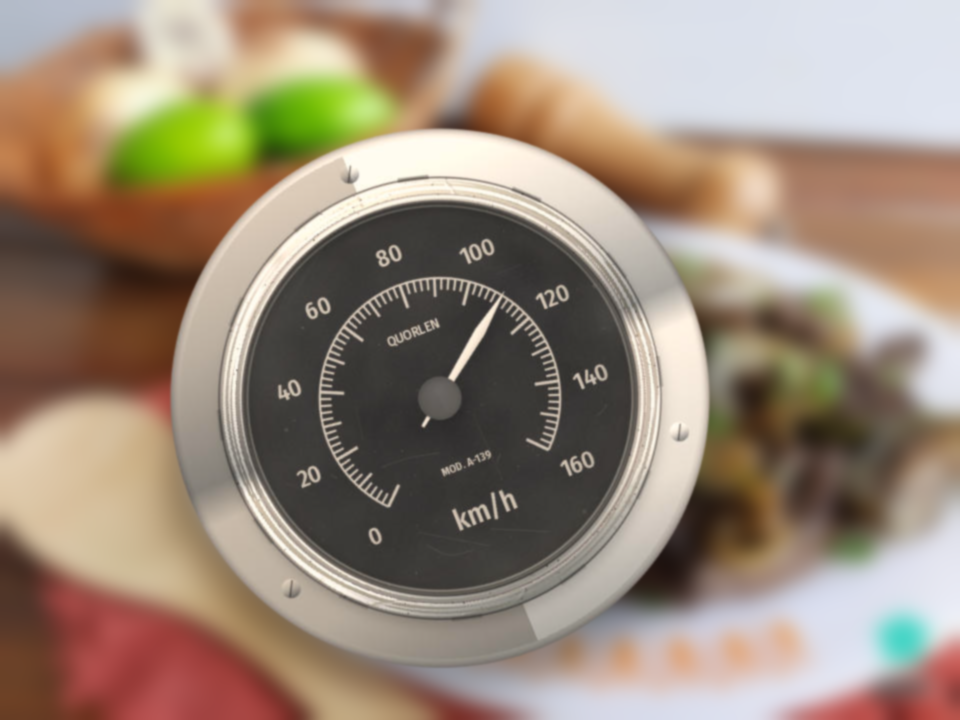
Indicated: 110,km/h
